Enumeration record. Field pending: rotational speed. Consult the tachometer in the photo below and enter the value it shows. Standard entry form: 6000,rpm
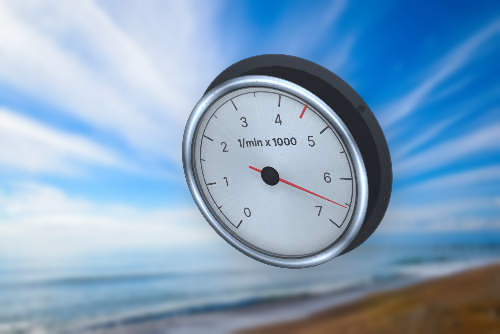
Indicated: 6500,rpm
